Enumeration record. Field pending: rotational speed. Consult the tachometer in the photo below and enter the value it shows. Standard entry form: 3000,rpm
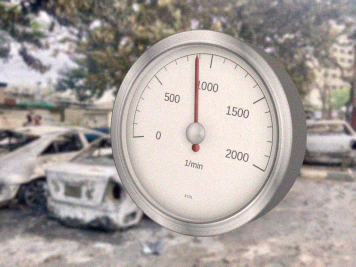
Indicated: 900,rpm
